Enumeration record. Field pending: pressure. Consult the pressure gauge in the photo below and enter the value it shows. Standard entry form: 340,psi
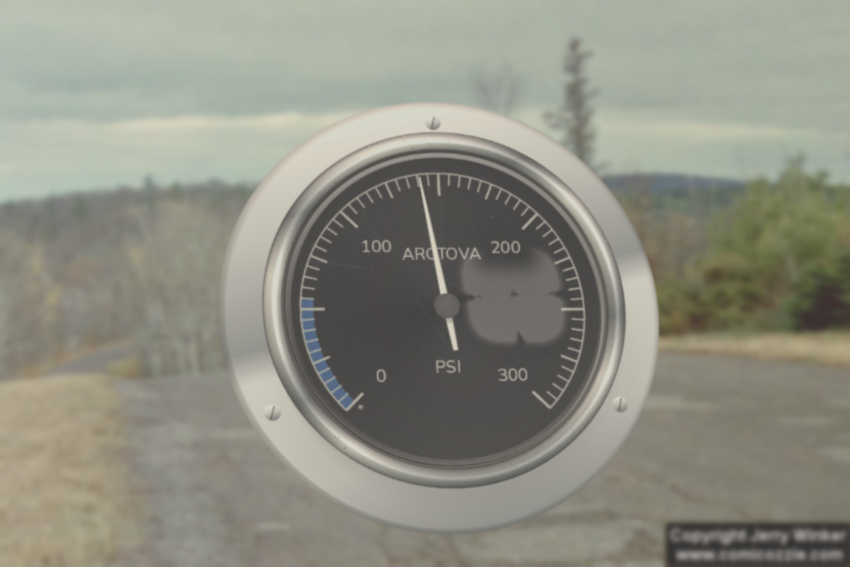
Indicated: 140,psi
